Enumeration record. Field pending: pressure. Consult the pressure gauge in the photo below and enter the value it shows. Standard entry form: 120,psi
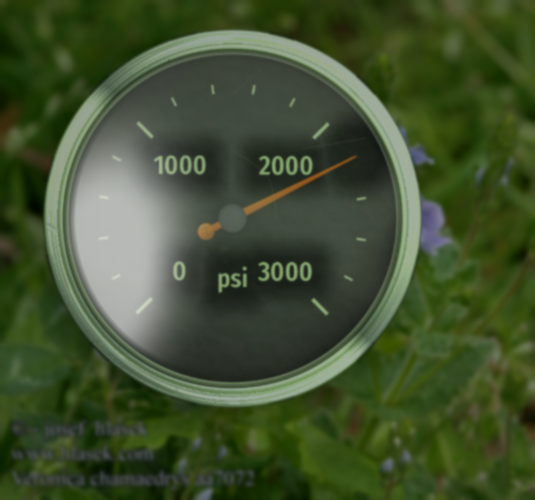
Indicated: 2200,psi
